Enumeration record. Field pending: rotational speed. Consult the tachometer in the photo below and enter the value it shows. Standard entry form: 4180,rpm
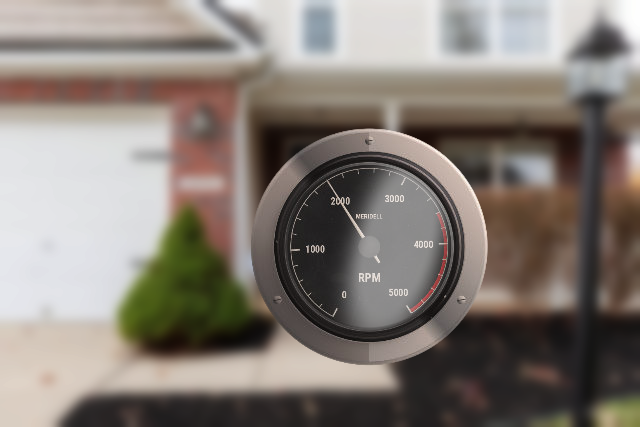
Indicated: 2000,rpm
